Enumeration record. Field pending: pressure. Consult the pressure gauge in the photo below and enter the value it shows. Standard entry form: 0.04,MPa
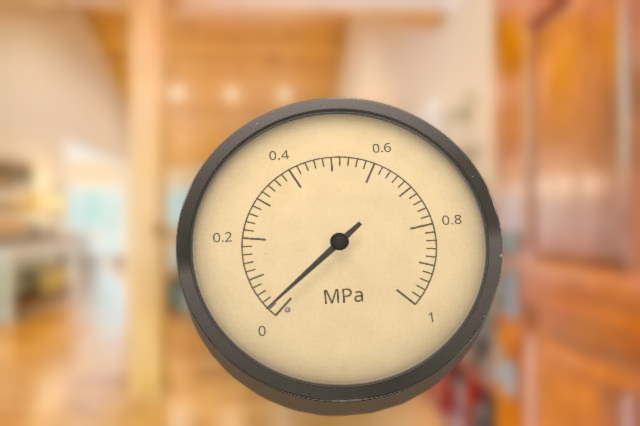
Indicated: 0.02,MPa
